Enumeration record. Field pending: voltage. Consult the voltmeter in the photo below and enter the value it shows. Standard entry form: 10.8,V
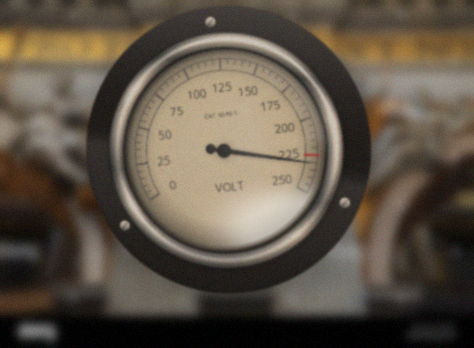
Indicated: 230,V
